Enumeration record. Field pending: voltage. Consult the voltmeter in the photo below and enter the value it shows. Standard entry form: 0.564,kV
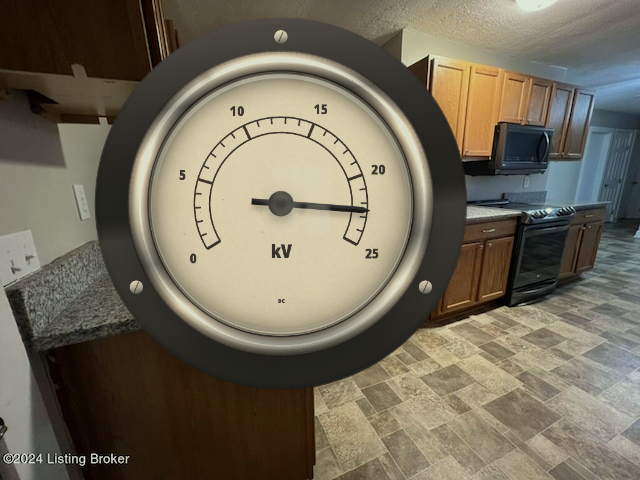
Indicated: 22.5,kV
